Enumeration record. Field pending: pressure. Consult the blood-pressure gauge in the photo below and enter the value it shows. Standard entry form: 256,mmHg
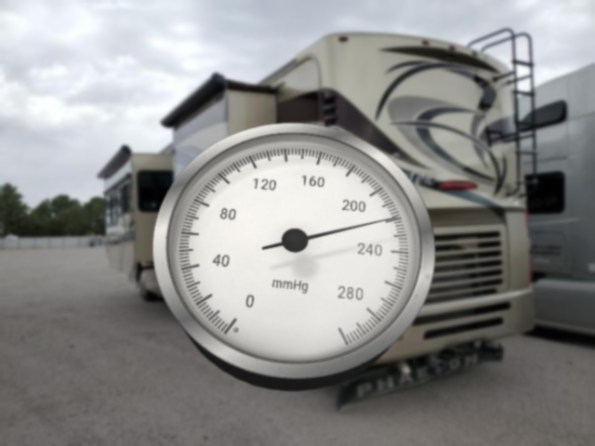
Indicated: 220,mmHg
